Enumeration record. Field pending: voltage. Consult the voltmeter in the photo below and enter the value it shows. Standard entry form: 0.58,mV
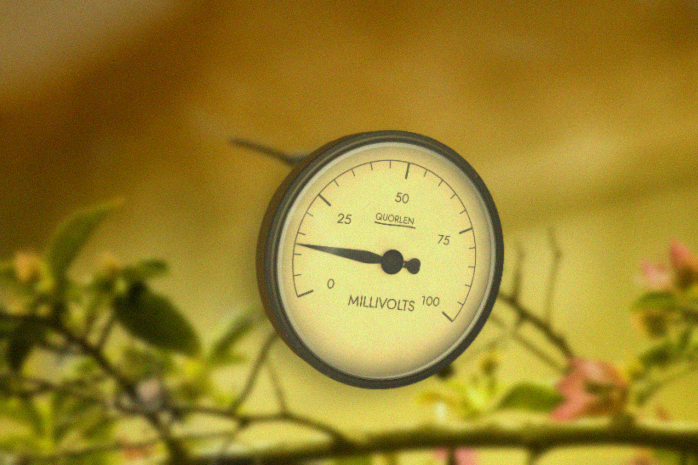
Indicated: 12.5,mV
